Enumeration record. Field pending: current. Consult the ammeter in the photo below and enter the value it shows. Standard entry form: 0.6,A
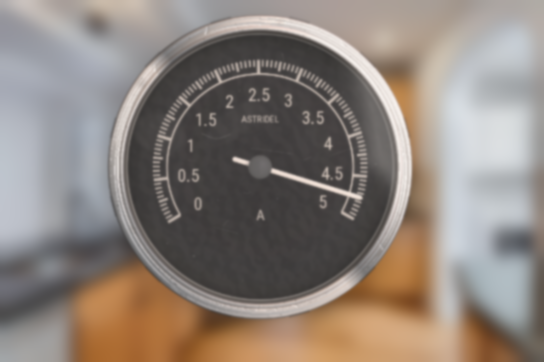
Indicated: 4.75,A
